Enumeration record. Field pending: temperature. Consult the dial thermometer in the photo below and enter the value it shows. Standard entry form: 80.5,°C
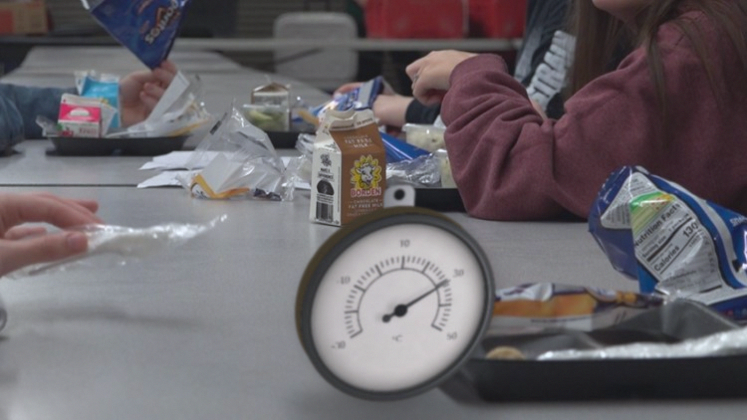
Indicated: 30,°C
